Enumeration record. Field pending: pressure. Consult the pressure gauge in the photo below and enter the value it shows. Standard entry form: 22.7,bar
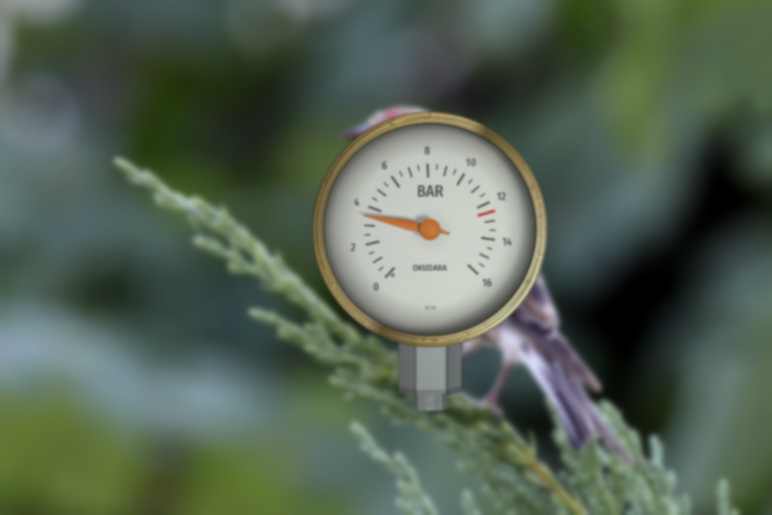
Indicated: 3.5,bar
